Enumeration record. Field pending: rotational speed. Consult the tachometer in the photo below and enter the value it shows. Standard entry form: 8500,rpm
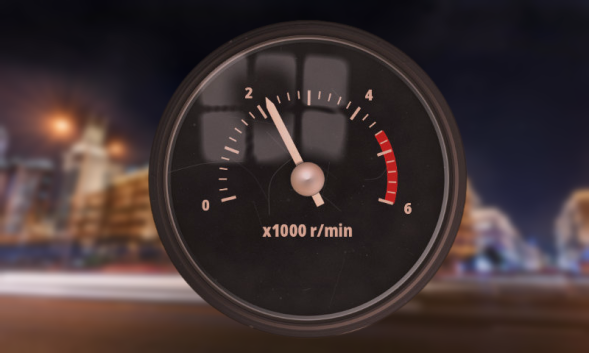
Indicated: 2200,rpm
